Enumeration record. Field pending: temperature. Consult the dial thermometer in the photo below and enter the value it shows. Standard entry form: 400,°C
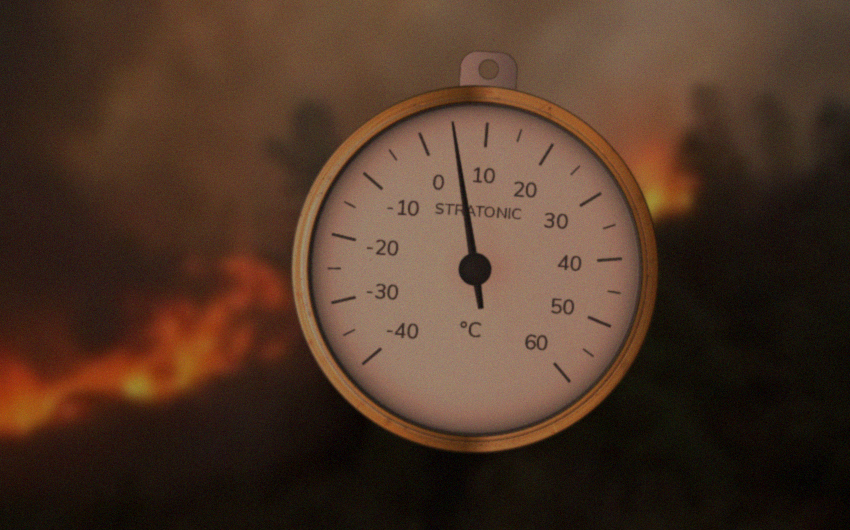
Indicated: 5,°C
